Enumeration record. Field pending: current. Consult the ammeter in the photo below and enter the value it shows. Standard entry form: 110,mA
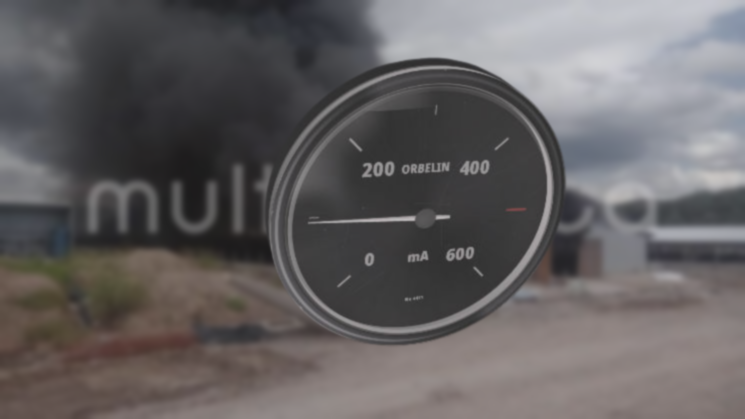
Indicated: 100,mA
